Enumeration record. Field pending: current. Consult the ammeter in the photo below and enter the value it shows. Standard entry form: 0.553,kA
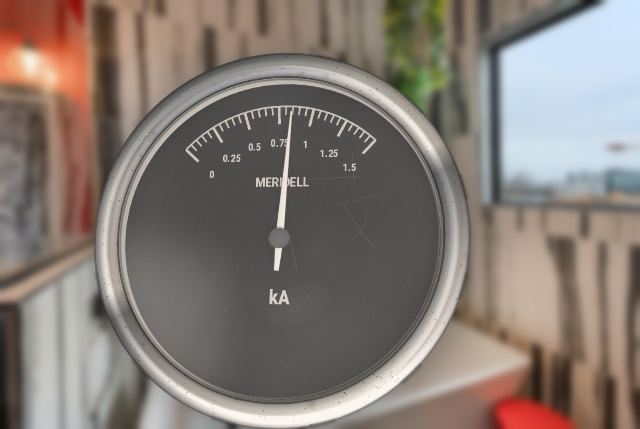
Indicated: 0.85,kA
